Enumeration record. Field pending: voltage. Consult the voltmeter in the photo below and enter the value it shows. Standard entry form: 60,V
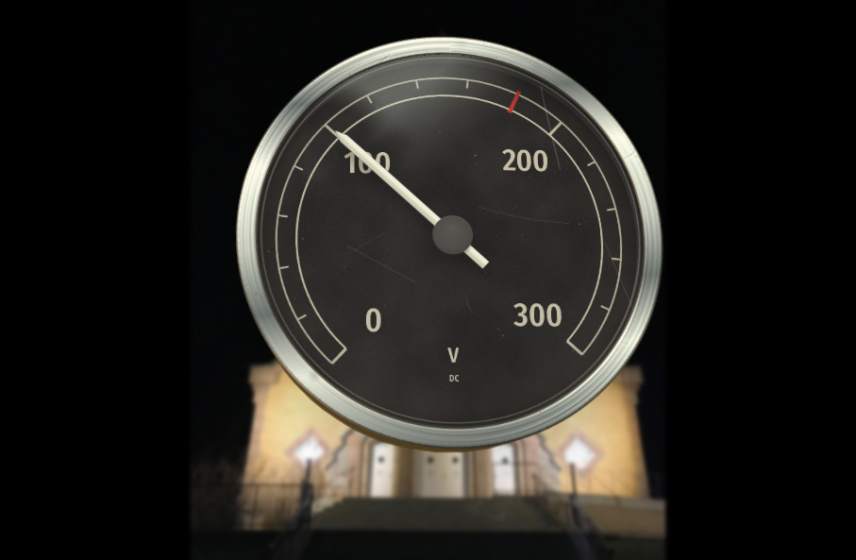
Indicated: 100,V
